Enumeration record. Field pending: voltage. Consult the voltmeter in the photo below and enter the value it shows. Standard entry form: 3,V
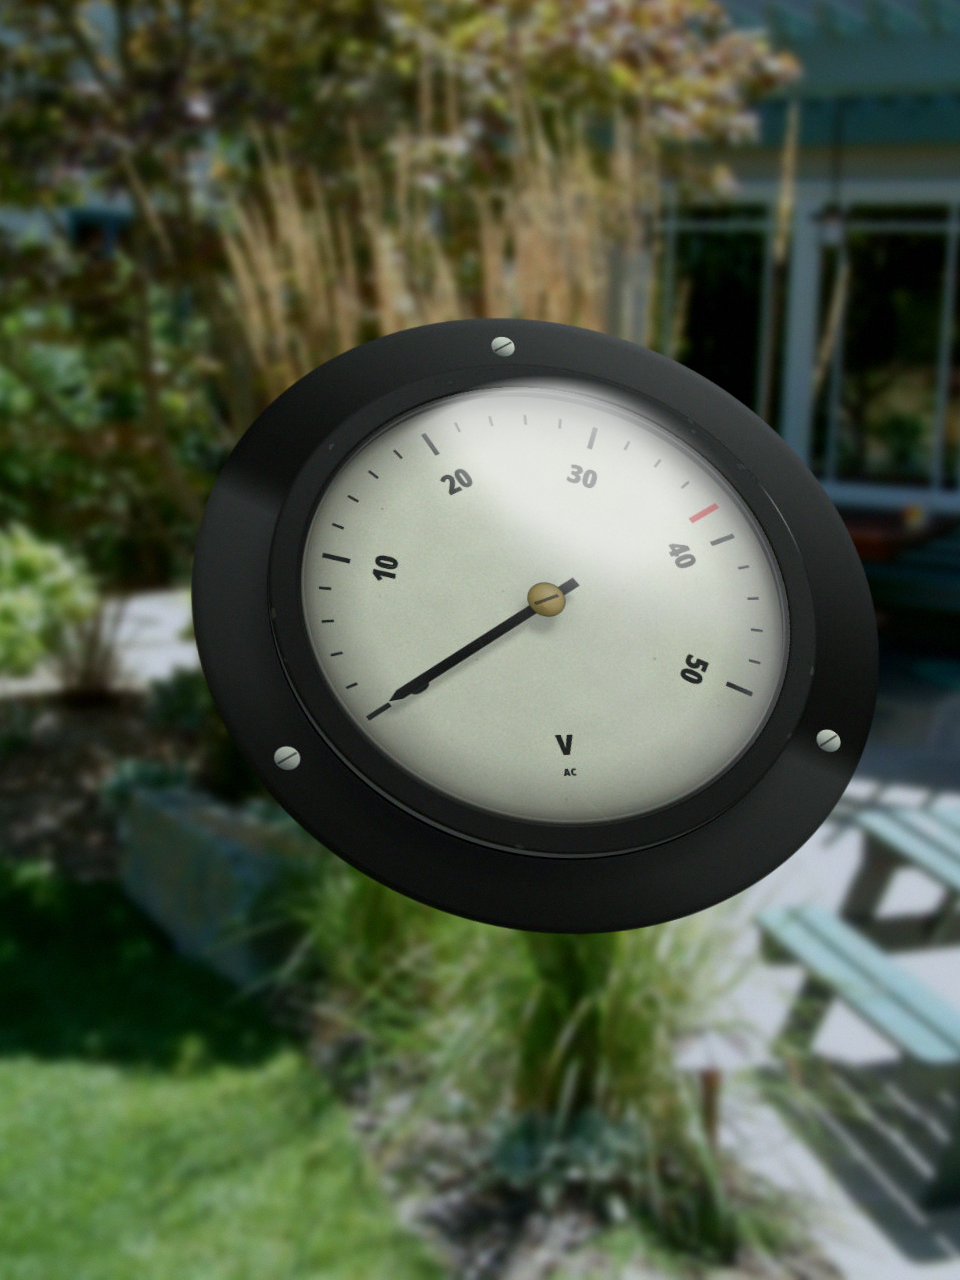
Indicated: 0,V
